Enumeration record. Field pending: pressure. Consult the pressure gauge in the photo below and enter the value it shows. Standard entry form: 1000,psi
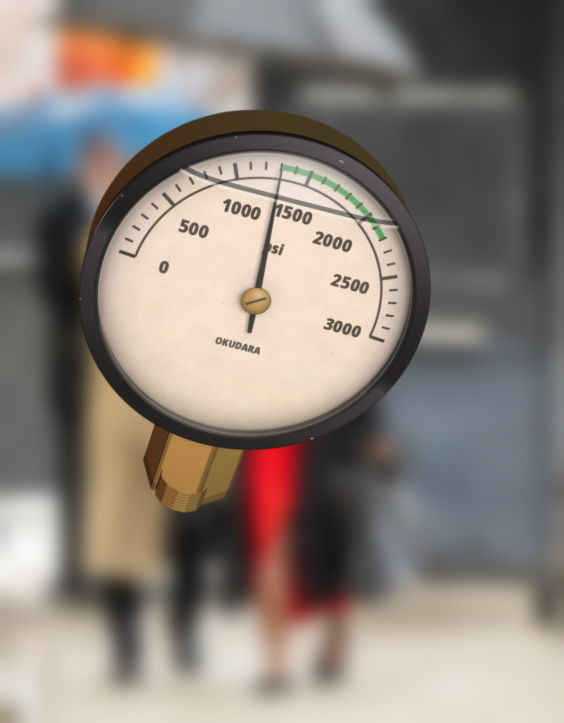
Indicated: 1300,psi
